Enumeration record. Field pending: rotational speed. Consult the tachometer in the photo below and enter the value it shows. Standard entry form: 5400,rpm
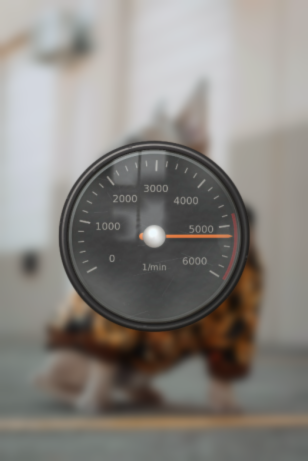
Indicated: 5200,rpm
